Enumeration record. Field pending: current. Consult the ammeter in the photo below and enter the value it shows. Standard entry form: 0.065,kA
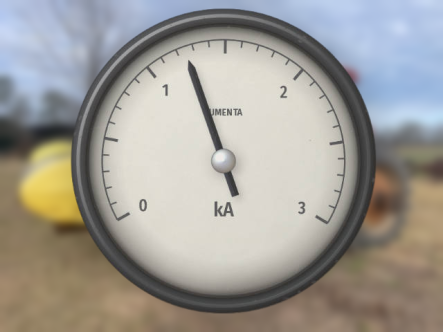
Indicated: 1.25,kA
